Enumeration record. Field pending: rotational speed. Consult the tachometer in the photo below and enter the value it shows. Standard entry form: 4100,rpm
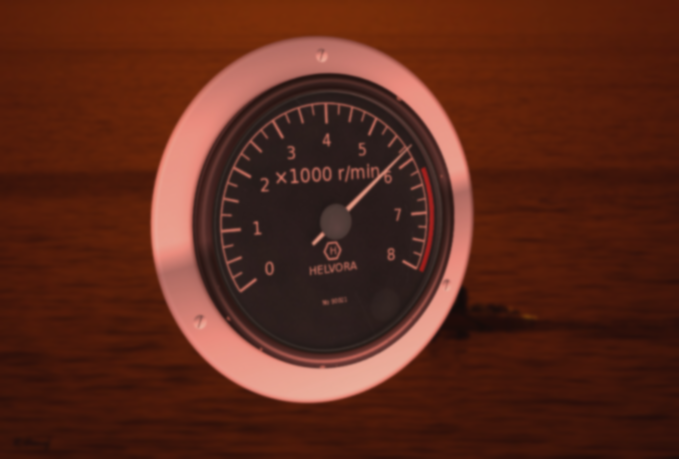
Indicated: 5750,rpm
